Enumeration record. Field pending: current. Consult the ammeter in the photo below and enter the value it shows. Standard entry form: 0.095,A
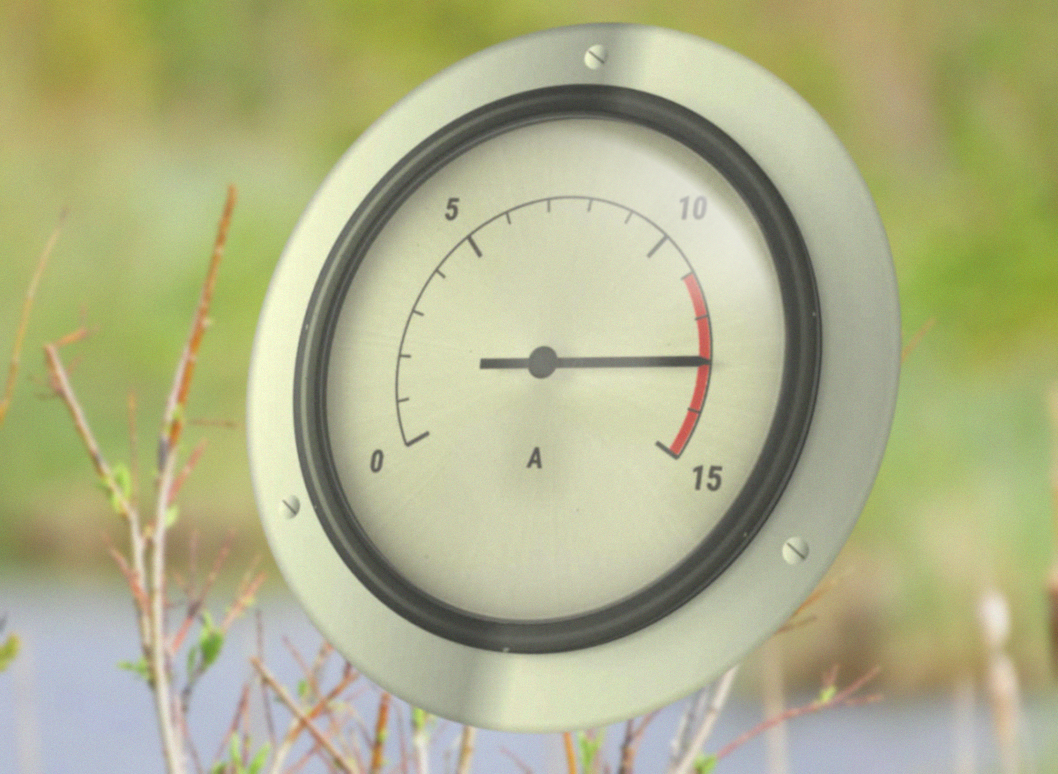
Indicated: 13,A
